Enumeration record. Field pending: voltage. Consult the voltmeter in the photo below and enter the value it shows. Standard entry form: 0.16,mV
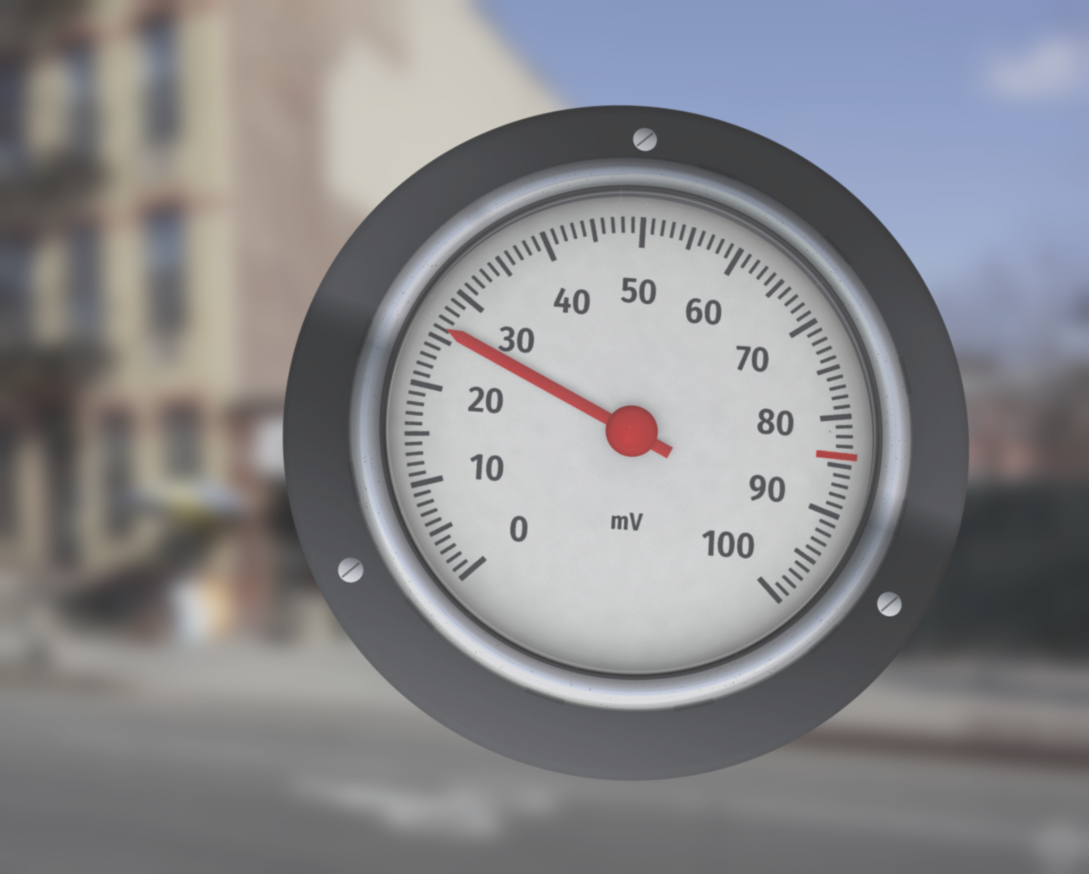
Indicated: 26,mV
